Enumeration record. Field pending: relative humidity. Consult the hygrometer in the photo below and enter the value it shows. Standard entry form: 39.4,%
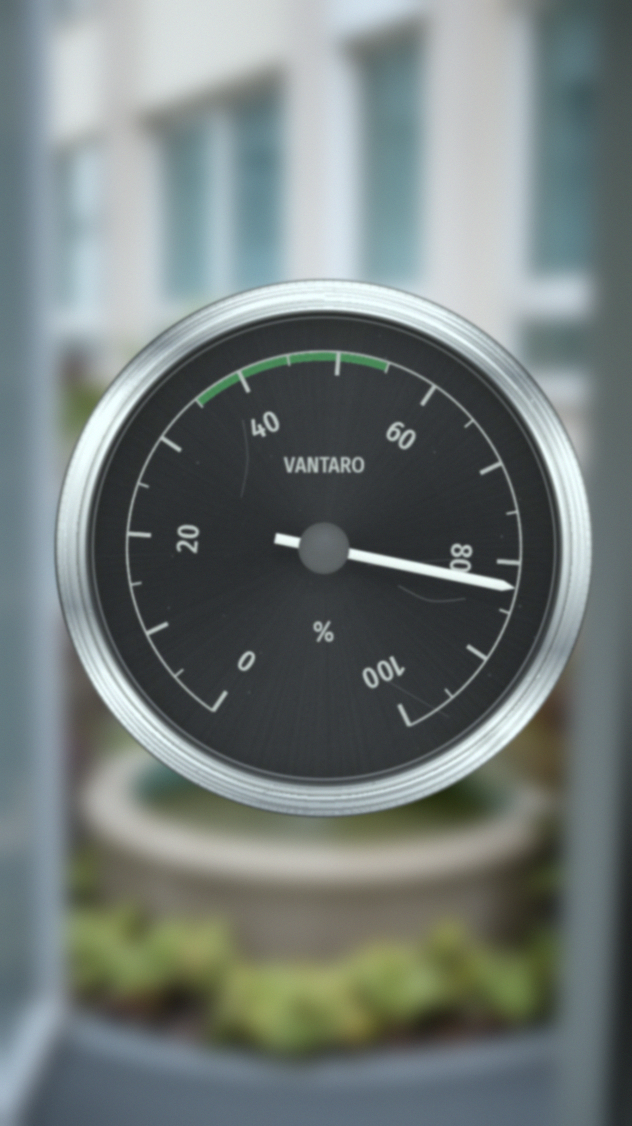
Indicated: 82.5,%
